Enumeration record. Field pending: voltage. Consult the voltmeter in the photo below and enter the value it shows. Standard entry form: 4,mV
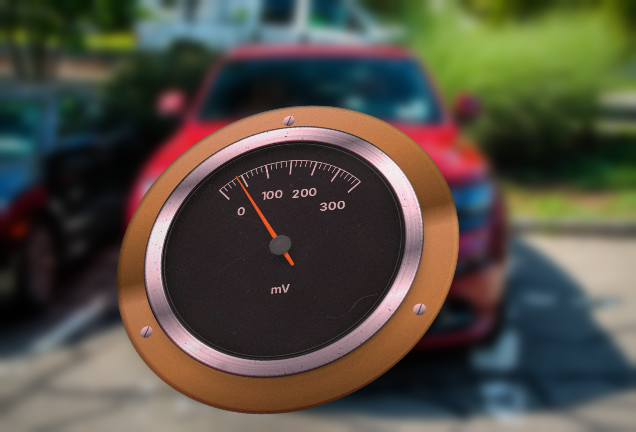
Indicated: 40,mV
